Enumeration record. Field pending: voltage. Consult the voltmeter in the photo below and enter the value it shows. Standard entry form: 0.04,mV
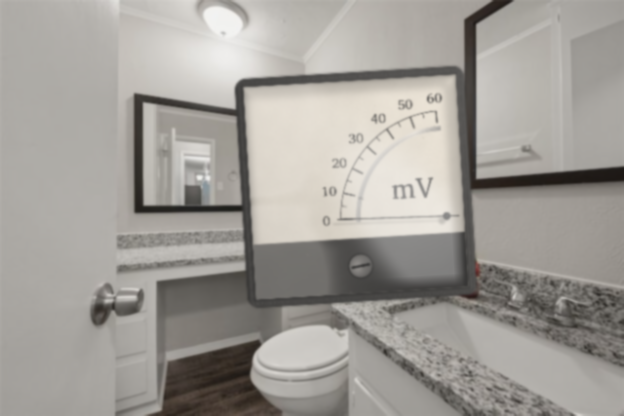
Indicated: 0,mV
